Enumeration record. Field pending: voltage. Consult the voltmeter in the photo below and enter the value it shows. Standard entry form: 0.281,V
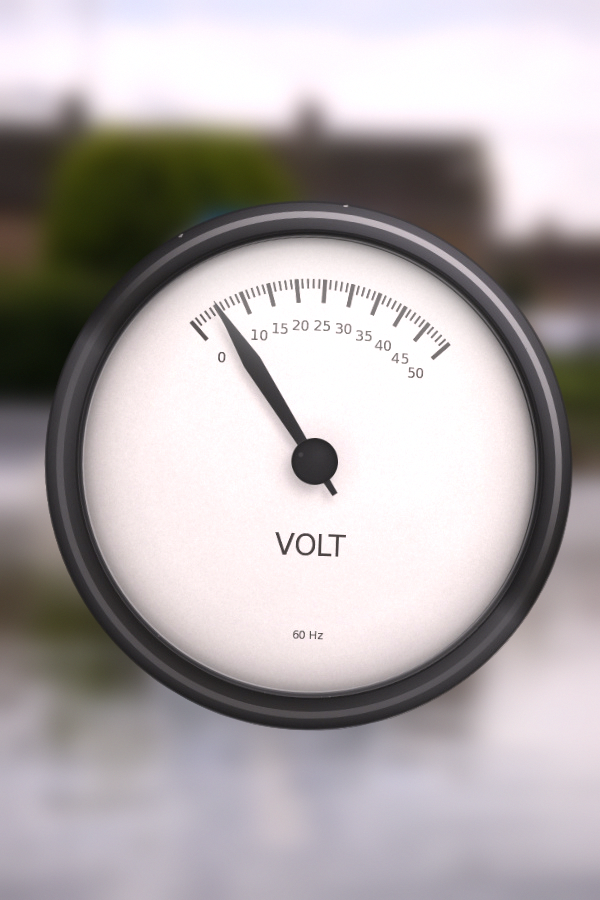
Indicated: 5,V
